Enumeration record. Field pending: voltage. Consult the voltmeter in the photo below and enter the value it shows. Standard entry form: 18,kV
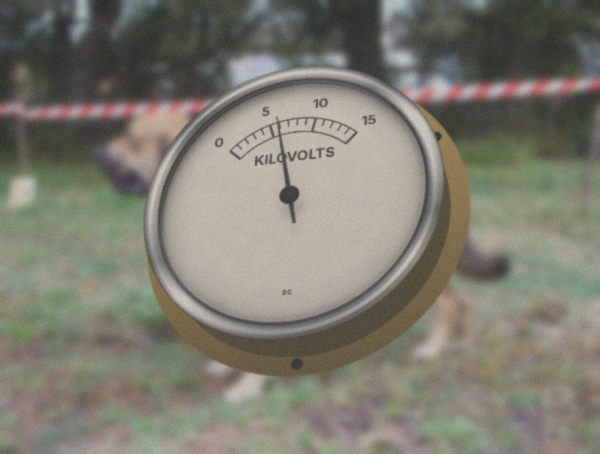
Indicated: 6,kV
